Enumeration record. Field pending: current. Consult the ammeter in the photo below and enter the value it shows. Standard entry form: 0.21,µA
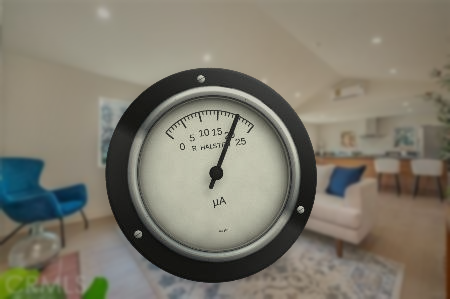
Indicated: 20,µA
